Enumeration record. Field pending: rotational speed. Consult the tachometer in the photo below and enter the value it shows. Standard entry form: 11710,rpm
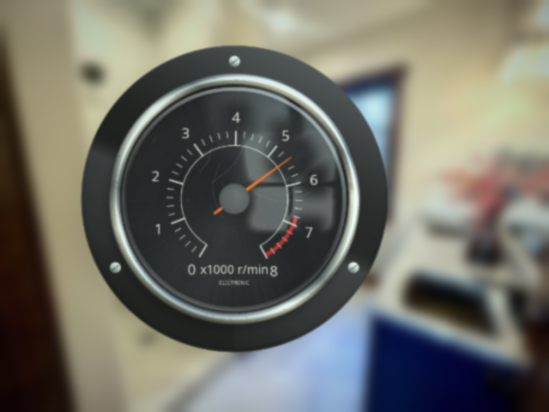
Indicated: 5400,rpm
